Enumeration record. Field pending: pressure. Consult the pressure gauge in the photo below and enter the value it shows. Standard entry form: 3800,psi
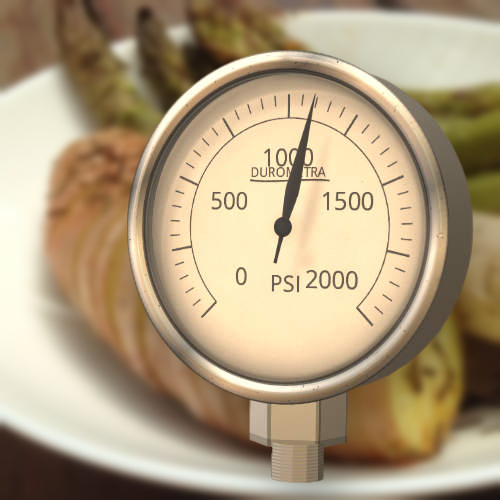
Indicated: 1100,psi
